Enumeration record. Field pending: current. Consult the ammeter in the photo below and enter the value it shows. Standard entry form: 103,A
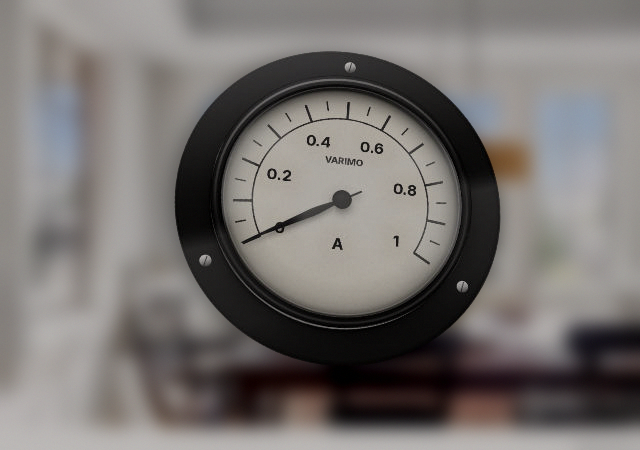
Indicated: 0,A
